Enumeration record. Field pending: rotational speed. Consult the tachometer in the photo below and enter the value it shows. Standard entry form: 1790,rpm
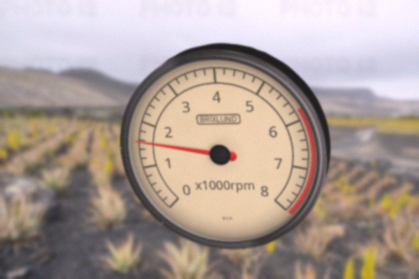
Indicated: 1600,rpm
